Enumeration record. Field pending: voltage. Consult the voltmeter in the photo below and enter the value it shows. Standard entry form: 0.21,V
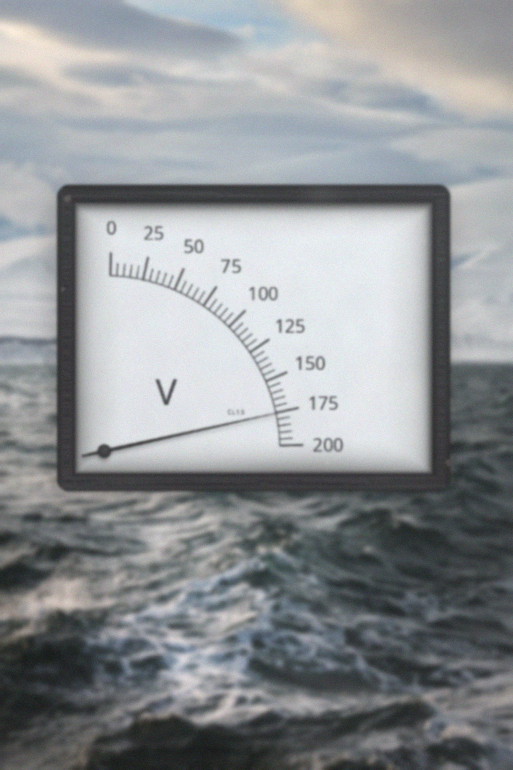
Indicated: 175,V
